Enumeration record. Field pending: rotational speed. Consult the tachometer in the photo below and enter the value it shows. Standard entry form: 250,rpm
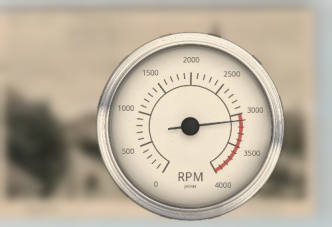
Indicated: 3100,rpm
